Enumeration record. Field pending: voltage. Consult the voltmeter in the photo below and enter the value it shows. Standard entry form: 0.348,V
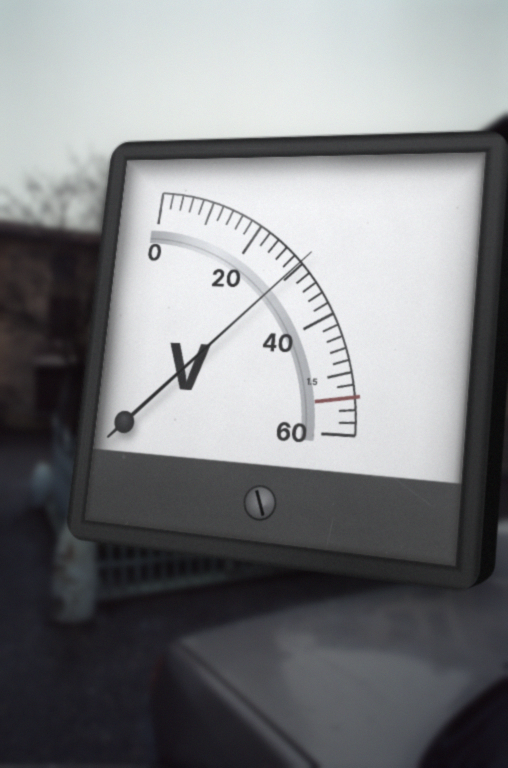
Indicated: 30,V
